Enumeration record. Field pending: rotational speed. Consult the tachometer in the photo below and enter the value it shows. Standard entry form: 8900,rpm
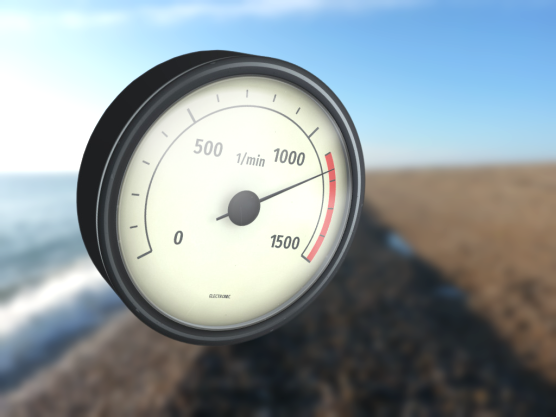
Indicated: 1150,rpm
